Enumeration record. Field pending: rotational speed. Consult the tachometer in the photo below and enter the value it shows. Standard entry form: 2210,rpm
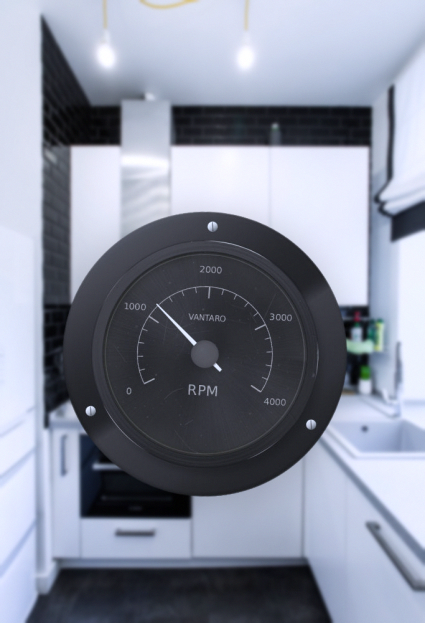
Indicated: 1200,rpm
